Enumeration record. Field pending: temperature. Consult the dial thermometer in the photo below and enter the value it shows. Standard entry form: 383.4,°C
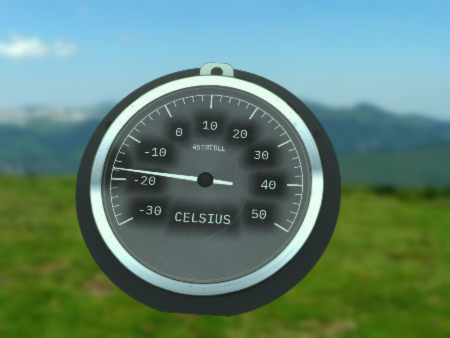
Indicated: -18,°C
